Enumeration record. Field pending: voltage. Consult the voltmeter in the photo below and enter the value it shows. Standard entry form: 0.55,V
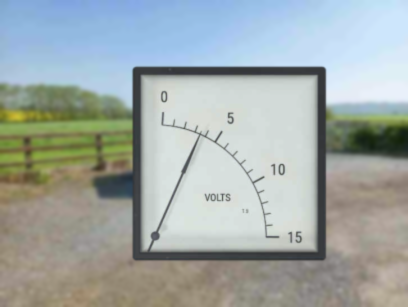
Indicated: 3.5,V
